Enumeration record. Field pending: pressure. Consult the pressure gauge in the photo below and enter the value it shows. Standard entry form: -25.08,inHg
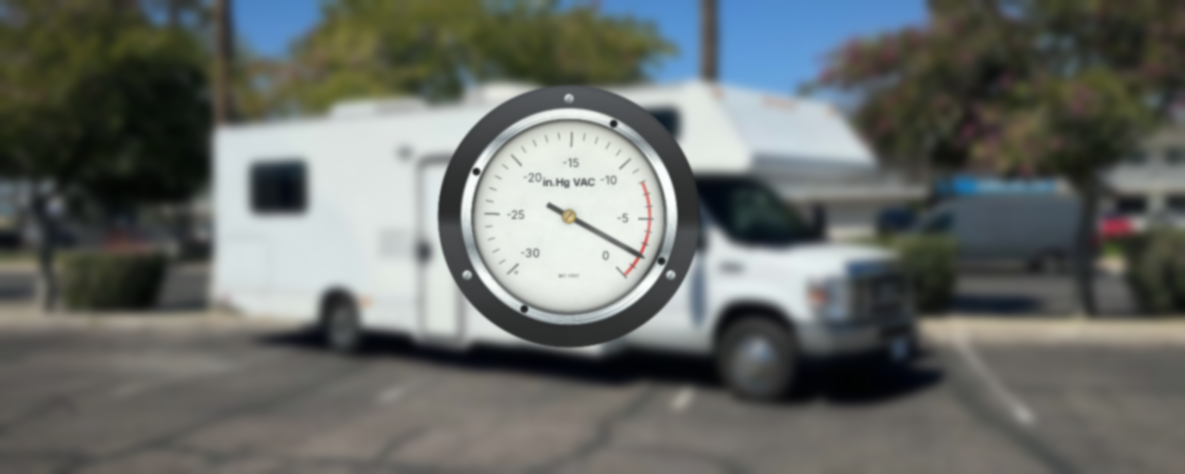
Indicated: -2,inHg
